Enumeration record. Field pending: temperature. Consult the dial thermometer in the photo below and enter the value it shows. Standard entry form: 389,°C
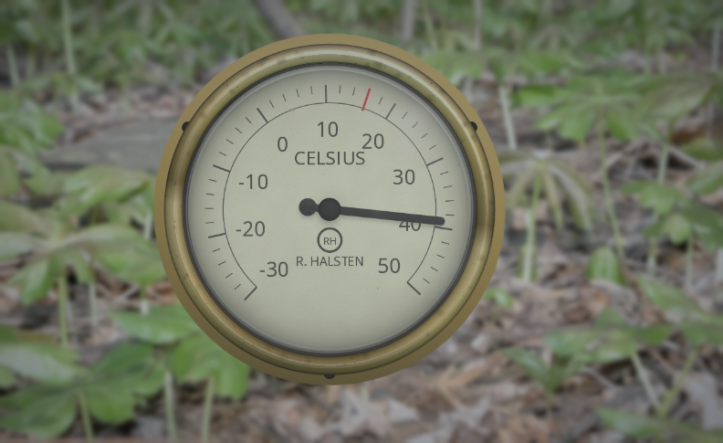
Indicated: 39,°C
